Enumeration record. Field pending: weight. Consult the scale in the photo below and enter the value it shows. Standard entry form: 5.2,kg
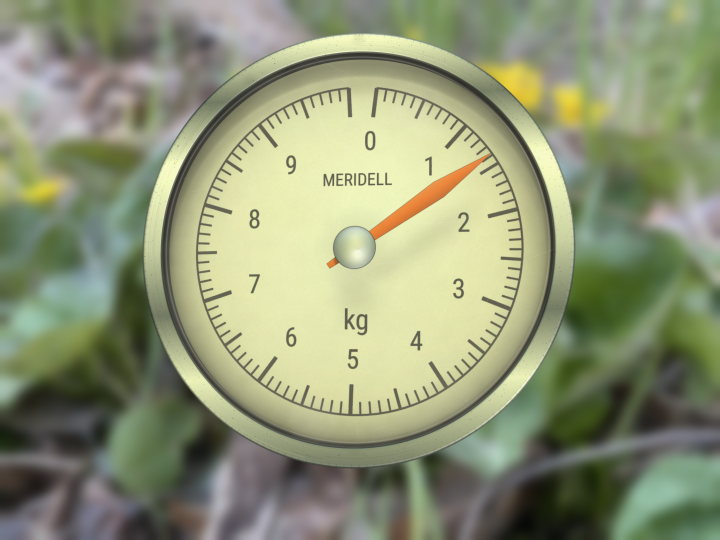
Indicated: 1.4,kg
